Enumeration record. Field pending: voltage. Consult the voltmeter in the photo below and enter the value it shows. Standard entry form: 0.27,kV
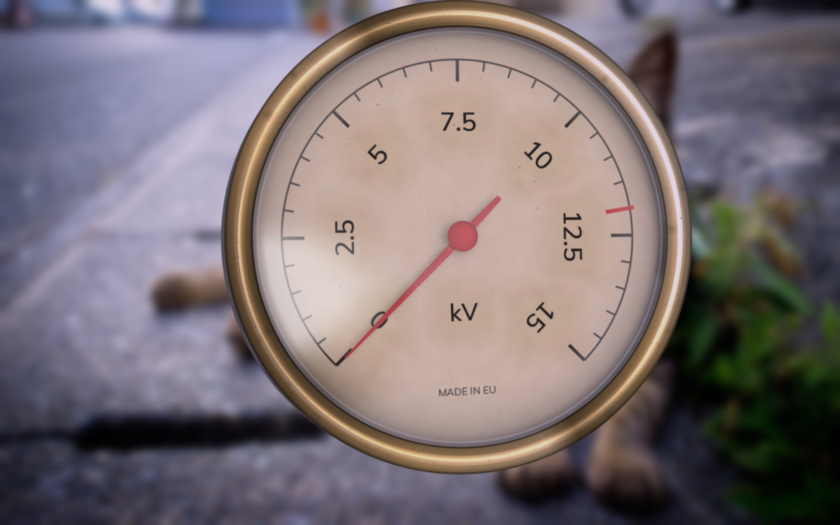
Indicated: 0,kV
